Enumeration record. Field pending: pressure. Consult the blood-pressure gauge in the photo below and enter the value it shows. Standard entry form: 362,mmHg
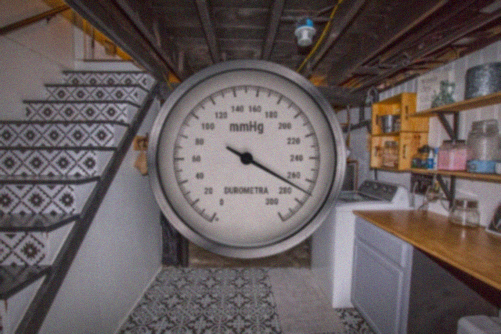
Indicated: 270,mmHg
